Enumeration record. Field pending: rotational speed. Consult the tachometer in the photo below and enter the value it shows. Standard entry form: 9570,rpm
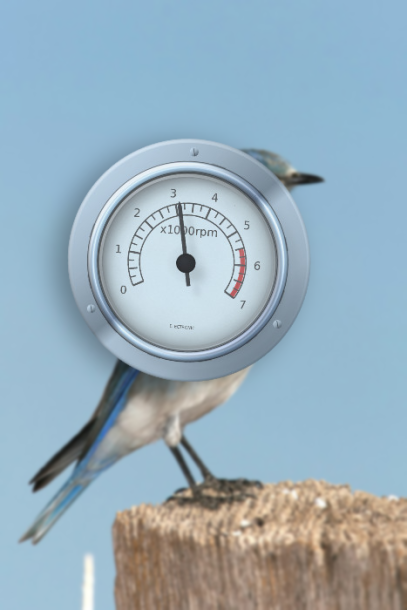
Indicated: 3125,rpm
